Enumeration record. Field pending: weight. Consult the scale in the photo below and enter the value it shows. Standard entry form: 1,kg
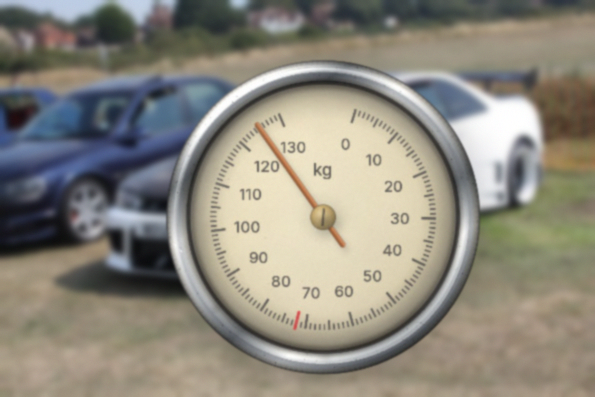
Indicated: 125,kg
